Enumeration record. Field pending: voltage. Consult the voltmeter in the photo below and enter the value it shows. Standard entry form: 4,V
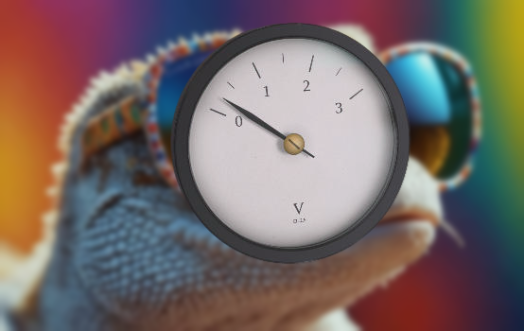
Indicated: 0.25,V
